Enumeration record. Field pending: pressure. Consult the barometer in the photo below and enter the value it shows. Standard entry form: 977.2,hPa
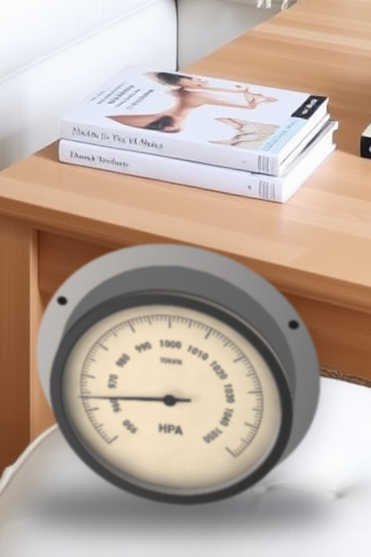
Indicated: 965,hPa
